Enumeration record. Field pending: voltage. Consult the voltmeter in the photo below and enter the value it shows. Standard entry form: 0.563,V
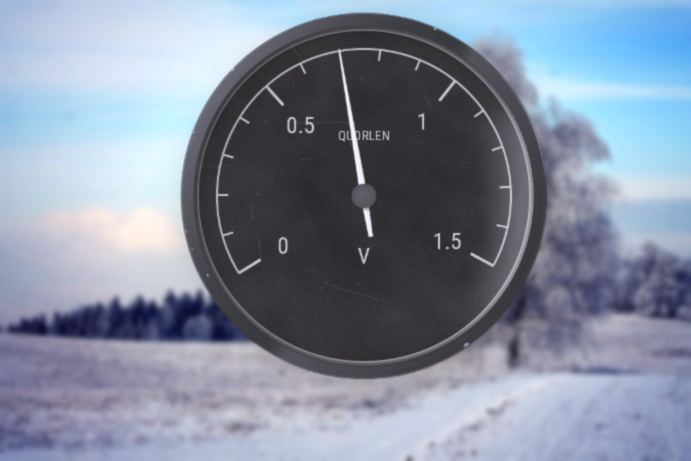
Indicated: 0.7,V
